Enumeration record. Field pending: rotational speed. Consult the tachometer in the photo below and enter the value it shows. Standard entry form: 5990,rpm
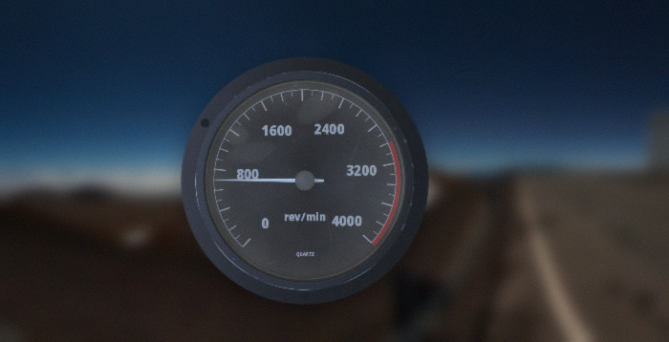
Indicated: 700,rpm
